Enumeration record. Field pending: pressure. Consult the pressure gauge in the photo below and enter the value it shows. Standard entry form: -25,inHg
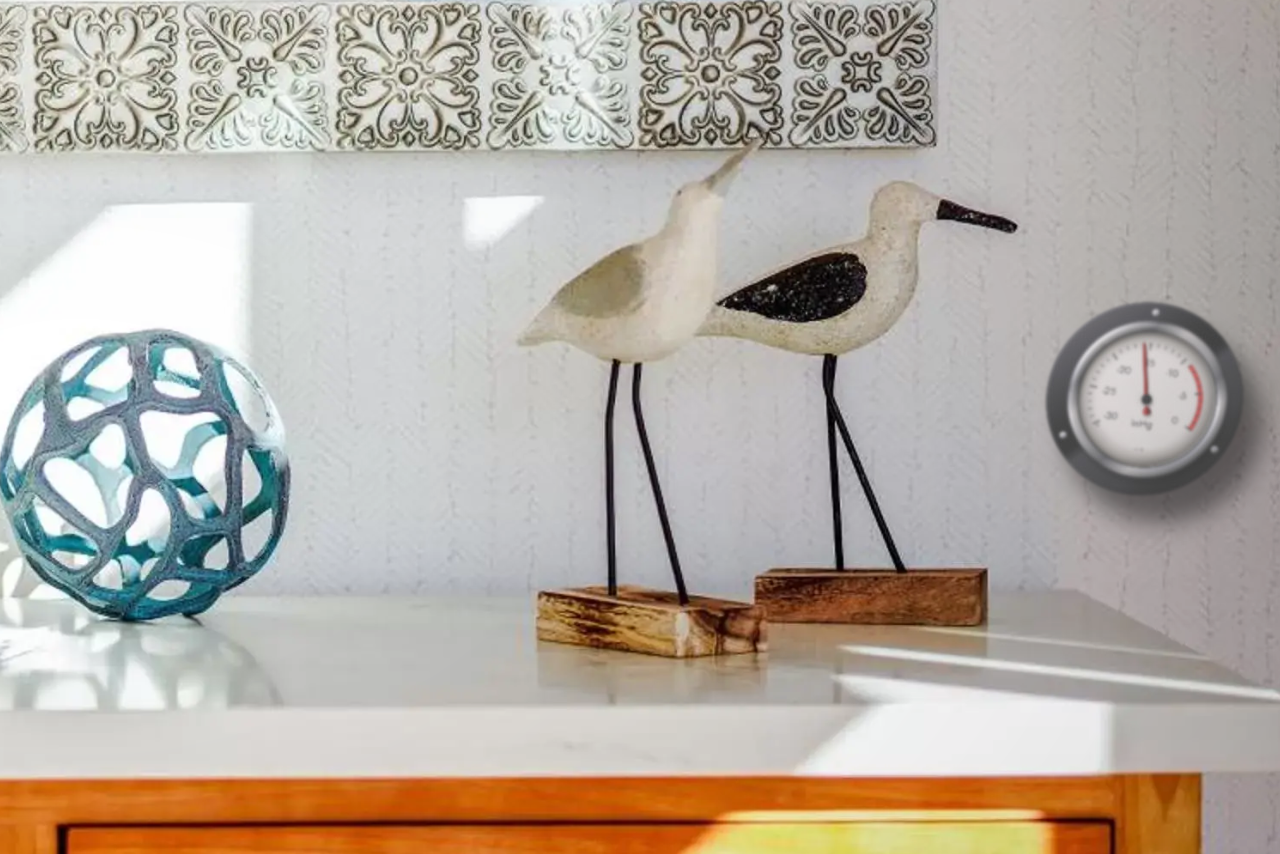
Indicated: -16,inHg
